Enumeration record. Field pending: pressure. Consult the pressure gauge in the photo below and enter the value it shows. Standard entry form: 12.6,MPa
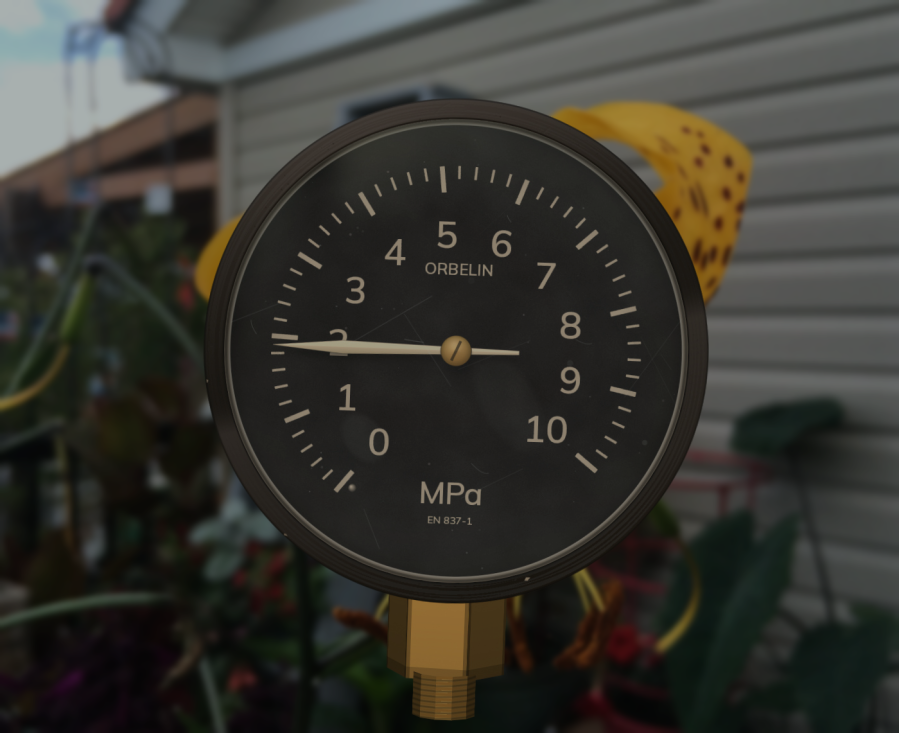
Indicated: 1.9,MPa
